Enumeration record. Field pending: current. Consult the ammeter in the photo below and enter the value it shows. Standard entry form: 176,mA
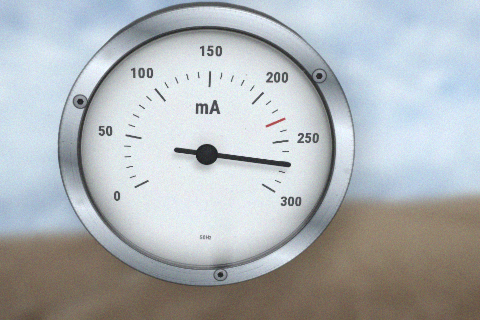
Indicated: 270,mA
